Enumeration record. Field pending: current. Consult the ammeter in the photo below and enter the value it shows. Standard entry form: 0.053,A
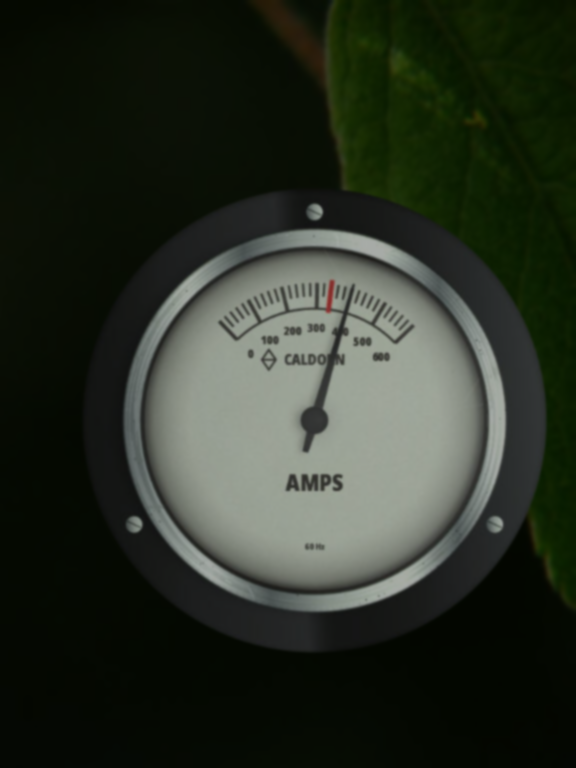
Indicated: 400,A
